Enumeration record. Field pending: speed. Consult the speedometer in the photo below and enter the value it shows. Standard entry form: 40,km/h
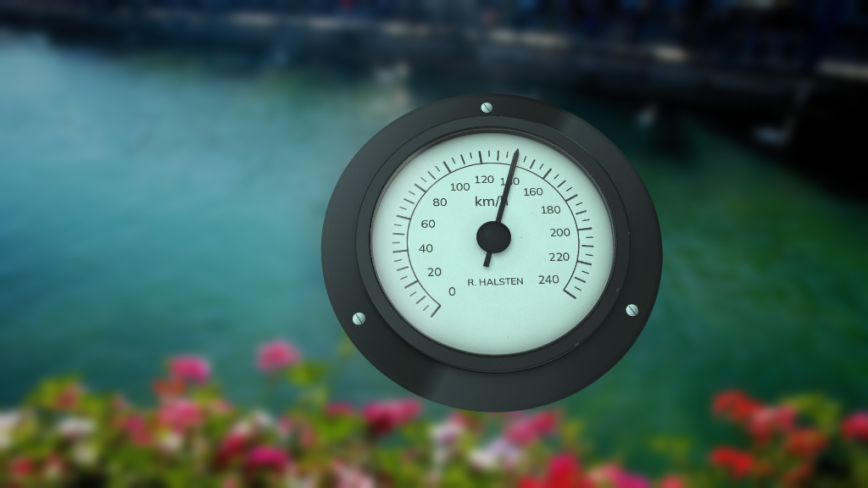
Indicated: 140,km/h
